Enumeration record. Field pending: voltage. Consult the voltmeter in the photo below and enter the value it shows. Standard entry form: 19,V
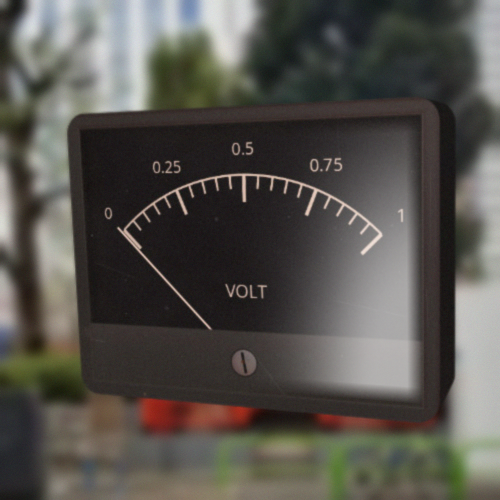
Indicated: 0,V
